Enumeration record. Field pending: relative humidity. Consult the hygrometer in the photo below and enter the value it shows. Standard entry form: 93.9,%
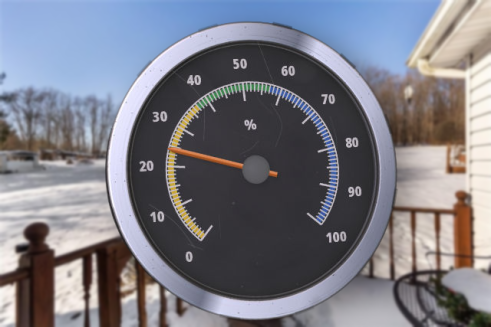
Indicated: 24,%
